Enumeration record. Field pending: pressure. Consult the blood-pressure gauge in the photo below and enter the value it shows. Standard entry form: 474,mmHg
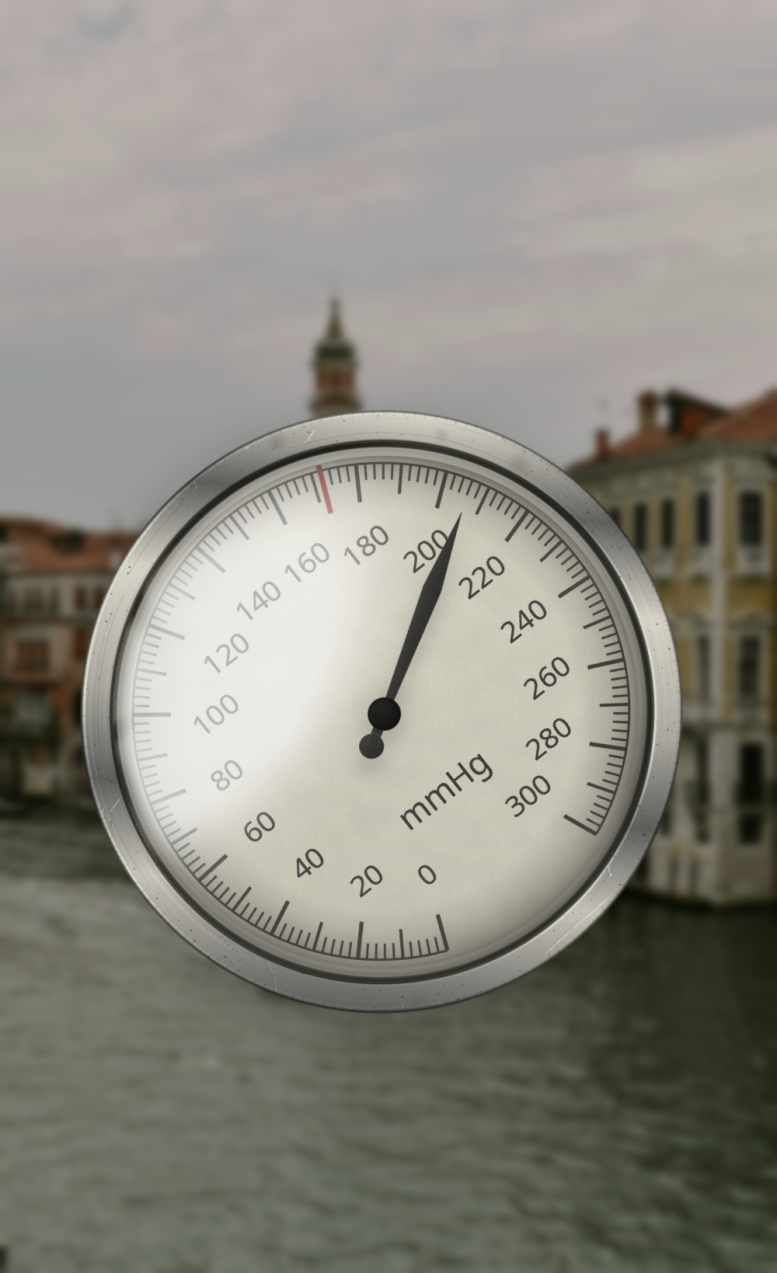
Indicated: 206,mmHg
